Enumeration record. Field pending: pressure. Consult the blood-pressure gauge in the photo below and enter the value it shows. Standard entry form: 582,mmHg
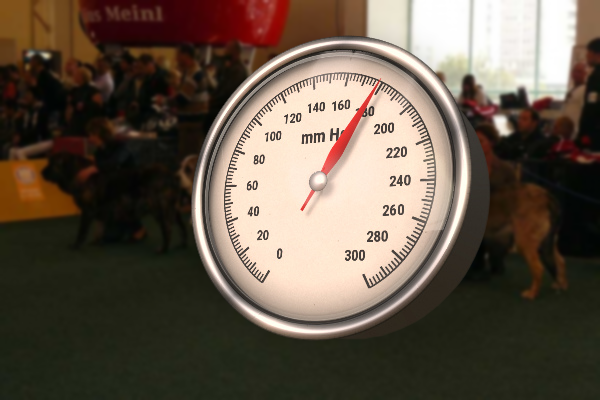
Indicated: 180,mmHg
